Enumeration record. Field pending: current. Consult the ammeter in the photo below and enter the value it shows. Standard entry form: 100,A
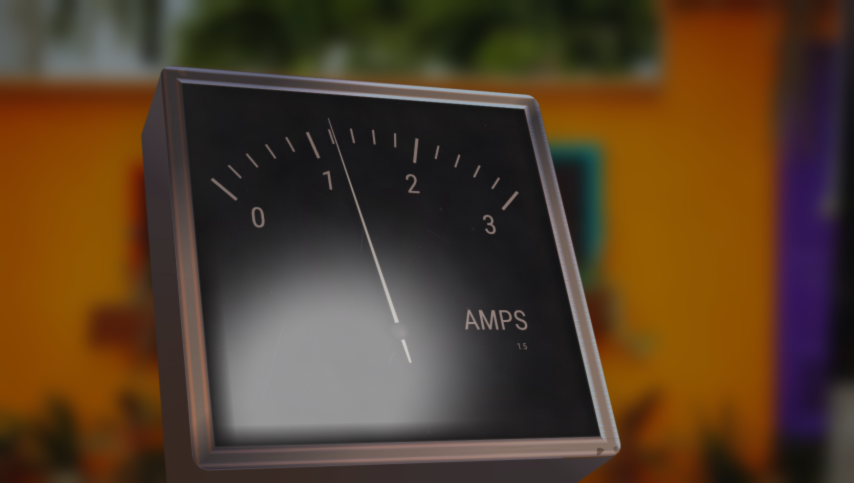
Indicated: 1.2,A
